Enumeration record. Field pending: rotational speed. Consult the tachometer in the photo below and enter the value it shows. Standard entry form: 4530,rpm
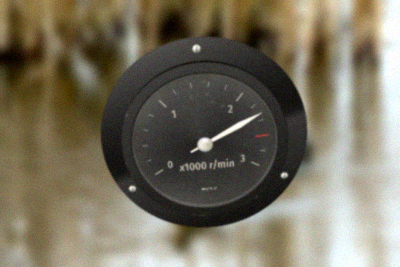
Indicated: 2300,rpm
